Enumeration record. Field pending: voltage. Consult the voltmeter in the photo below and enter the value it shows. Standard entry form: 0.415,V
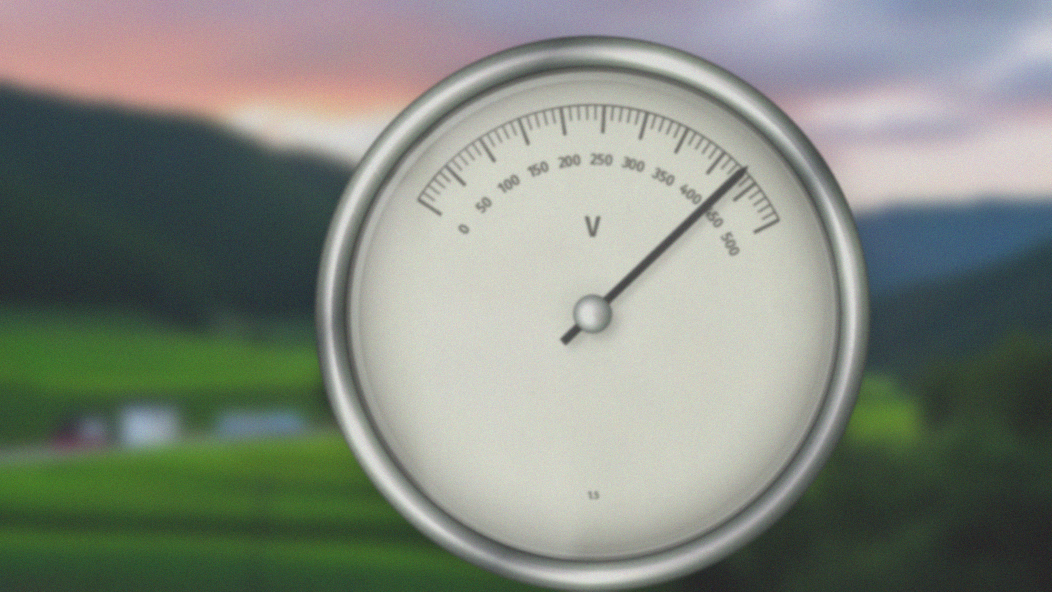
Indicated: 430,V
